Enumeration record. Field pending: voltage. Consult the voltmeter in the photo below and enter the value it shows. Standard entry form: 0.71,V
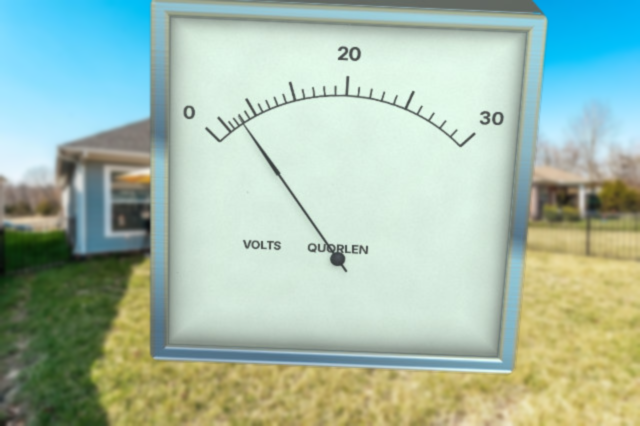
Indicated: 8,V
